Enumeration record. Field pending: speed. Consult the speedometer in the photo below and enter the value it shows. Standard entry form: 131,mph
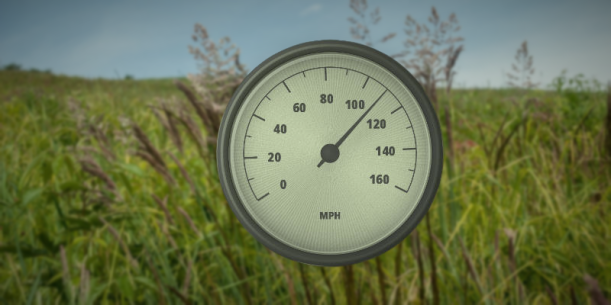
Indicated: 110,mph
